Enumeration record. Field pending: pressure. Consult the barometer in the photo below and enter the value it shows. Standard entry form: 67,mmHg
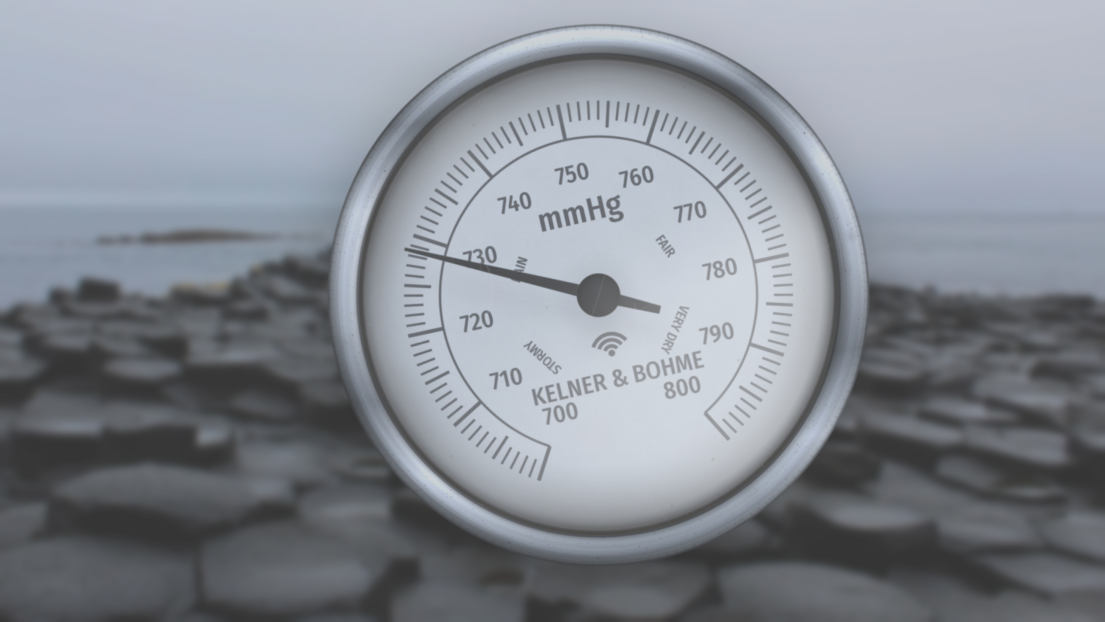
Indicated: 728.5,mmHg
